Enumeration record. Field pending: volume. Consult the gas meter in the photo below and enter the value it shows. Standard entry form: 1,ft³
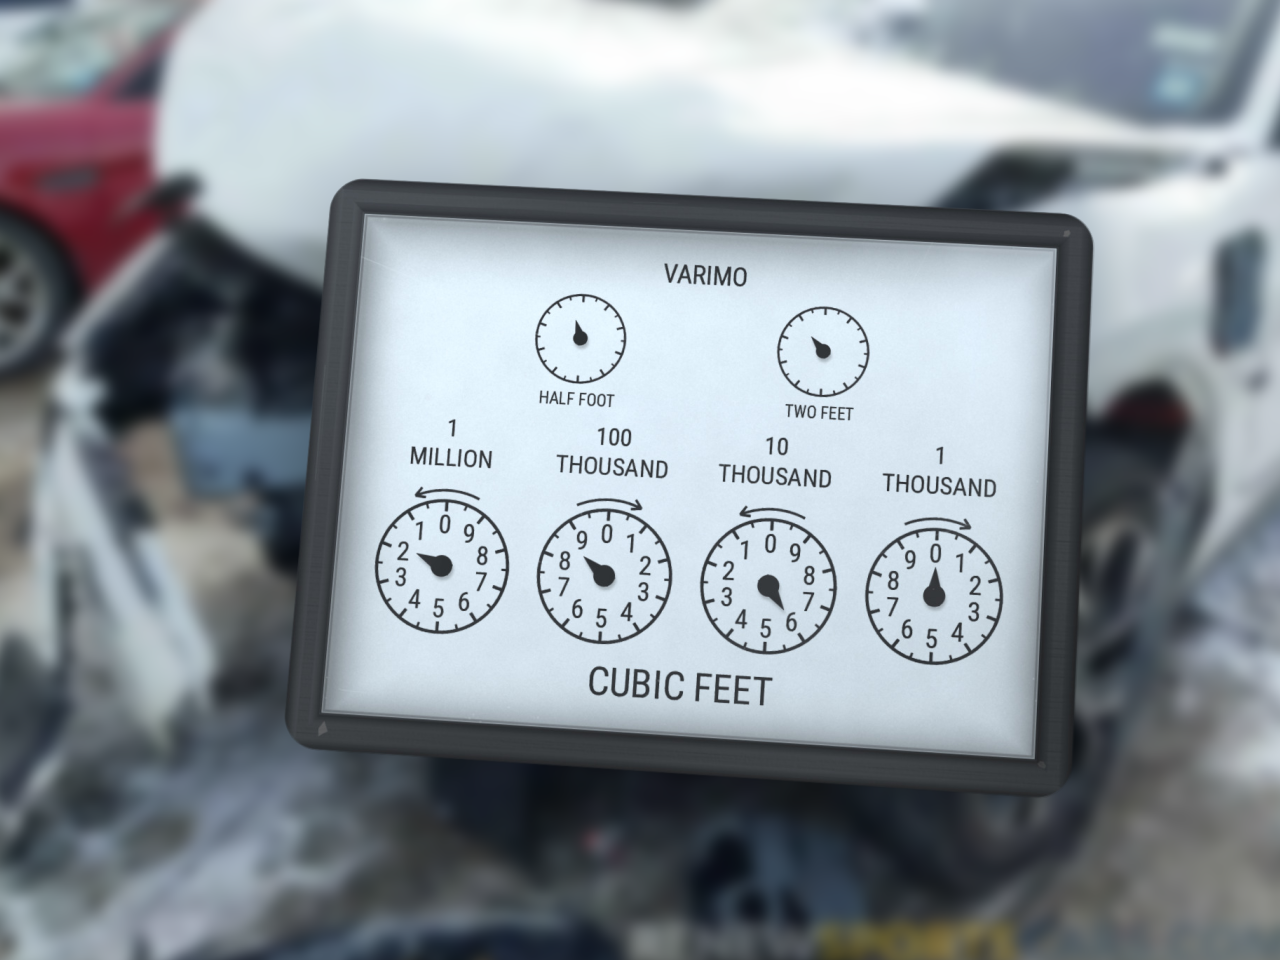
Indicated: 186000,ft³
